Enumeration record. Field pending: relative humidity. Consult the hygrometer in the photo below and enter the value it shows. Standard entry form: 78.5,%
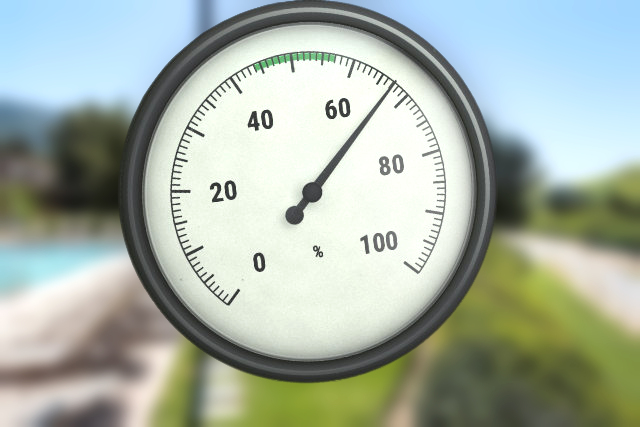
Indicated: 67,%
